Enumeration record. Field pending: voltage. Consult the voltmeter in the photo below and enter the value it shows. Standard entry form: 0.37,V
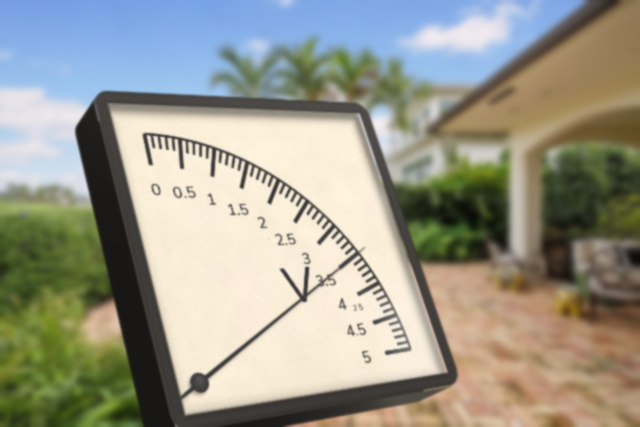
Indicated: 3.5,V
